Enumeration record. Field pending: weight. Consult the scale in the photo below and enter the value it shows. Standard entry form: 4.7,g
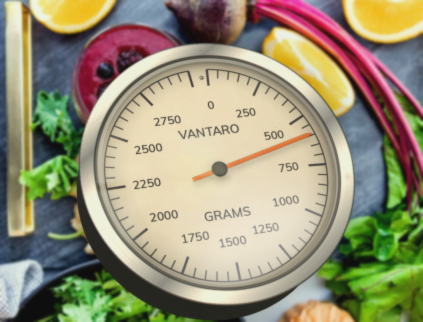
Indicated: 600,g
